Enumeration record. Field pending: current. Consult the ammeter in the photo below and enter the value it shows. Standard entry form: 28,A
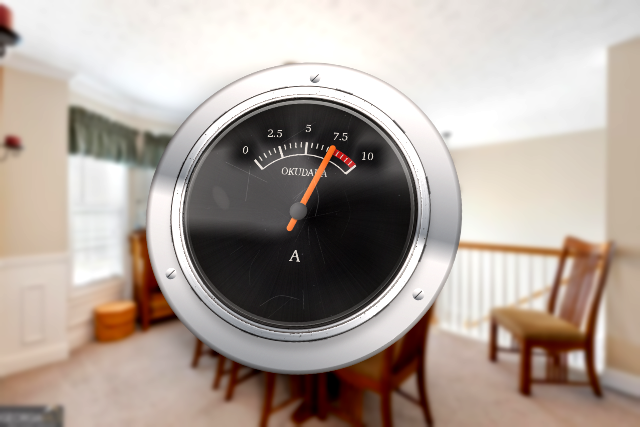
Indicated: 7.5,A
